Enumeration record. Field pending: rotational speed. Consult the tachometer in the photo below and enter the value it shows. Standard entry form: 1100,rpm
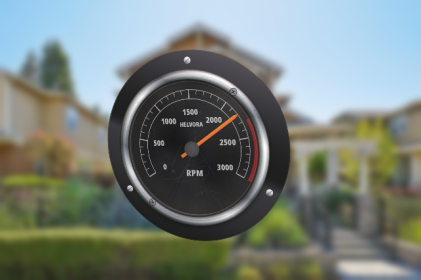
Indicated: 2200,rpm
